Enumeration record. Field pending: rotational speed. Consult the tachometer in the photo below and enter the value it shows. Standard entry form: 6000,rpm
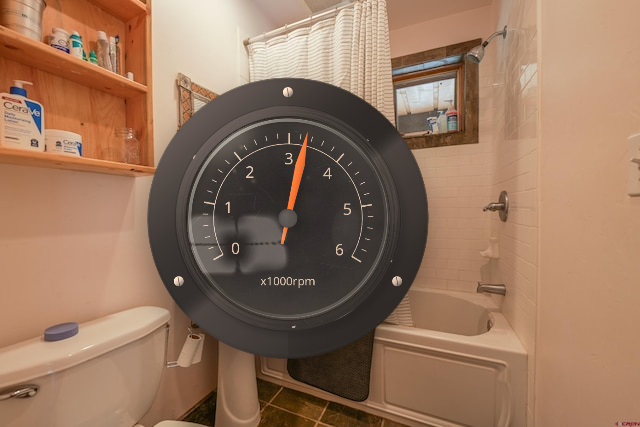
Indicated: 3300,rpm
